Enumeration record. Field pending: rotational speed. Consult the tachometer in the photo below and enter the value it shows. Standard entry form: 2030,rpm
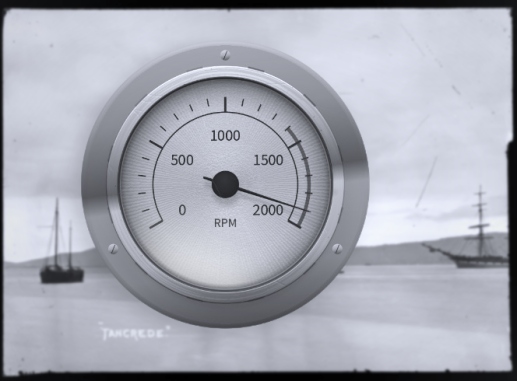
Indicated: 1900,rpm
